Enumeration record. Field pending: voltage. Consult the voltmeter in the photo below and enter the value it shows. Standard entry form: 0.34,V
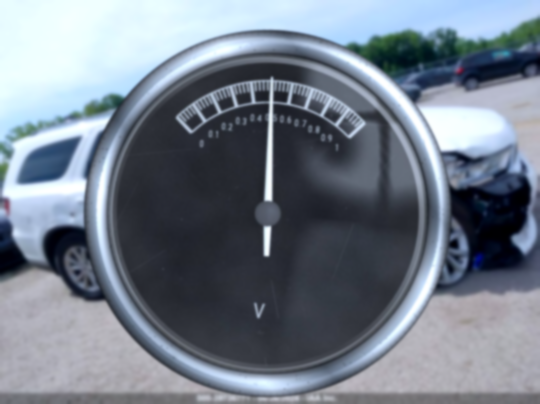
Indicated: 0.5,V
